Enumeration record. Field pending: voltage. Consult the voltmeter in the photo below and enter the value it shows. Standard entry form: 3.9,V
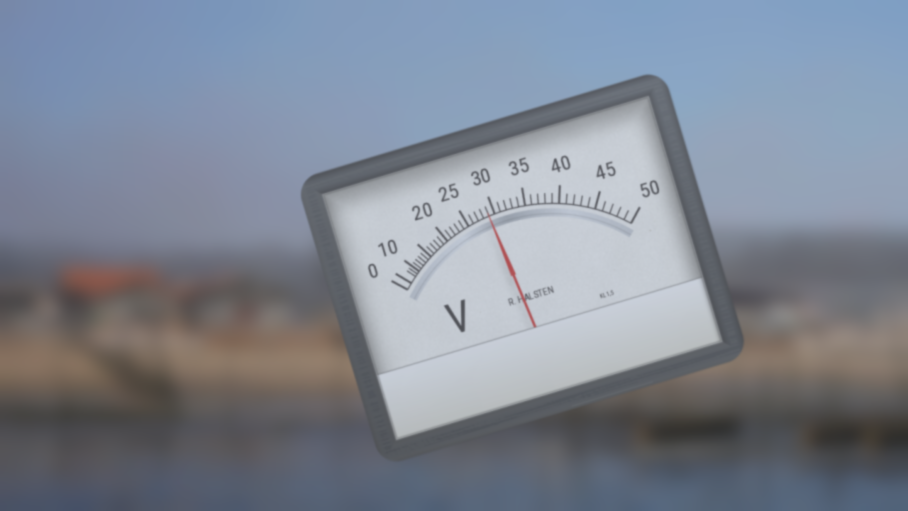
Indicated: 29,V
